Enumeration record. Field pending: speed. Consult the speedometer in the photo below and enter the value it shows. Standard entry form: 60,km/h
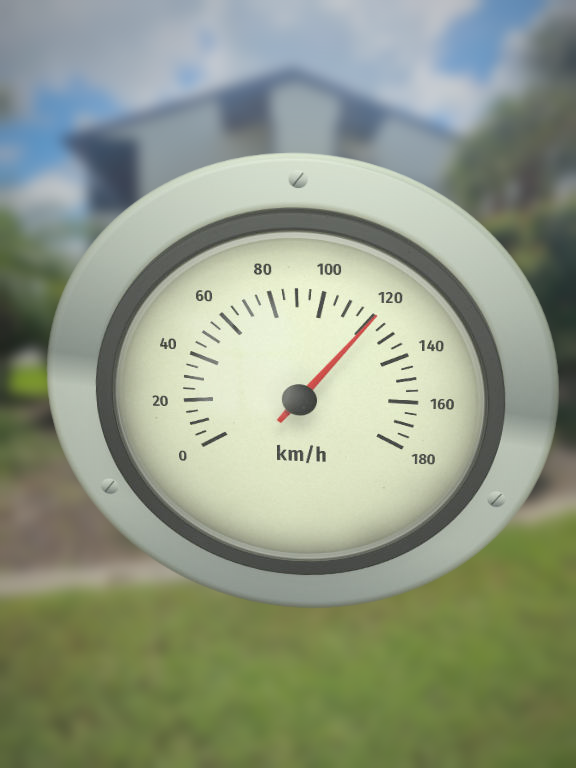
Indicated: 120,km/h
